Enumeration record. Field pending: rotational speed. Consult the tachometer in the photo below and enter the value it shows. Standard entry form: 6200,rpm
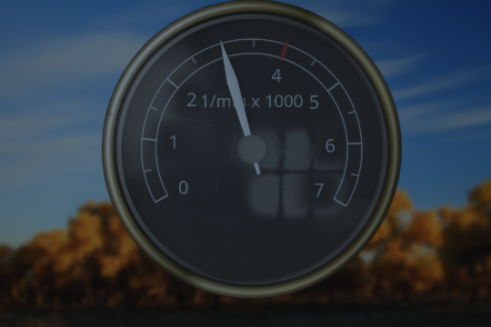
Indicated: 3000,rpm
